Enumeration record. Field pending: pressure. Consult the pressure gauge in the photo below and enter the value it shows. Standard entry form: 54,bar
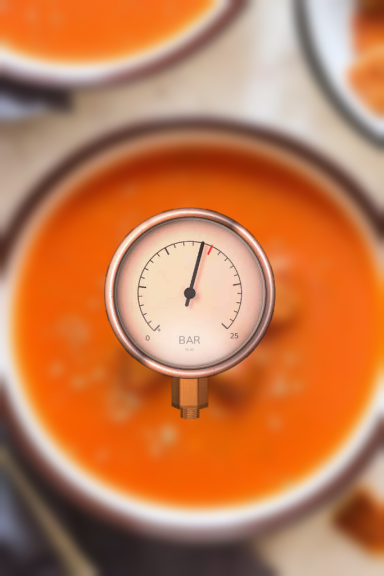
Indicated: 14,bar
